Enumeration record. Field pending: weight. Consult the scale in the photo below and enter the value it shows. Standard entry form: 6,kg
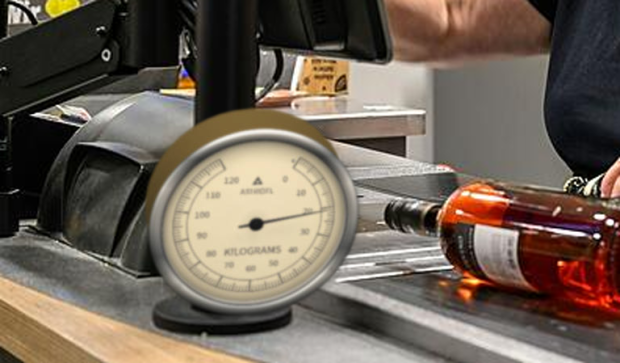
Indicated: 20,kg
